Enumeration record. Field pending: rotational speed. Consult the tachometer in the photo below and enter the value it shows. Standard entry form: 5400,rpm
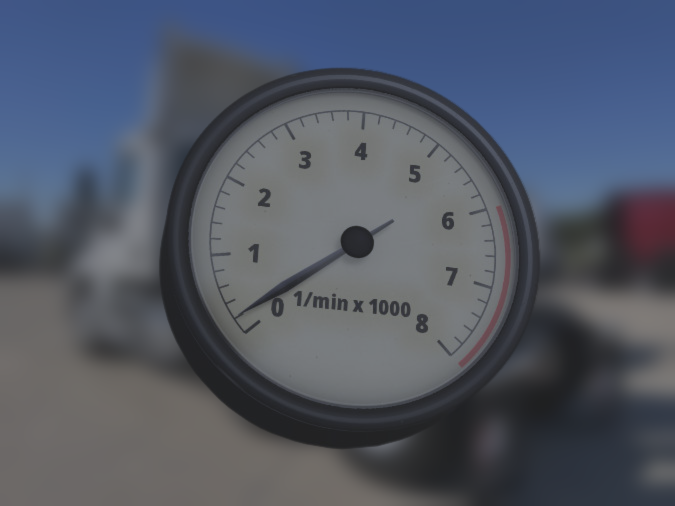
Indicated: 200,rpm
